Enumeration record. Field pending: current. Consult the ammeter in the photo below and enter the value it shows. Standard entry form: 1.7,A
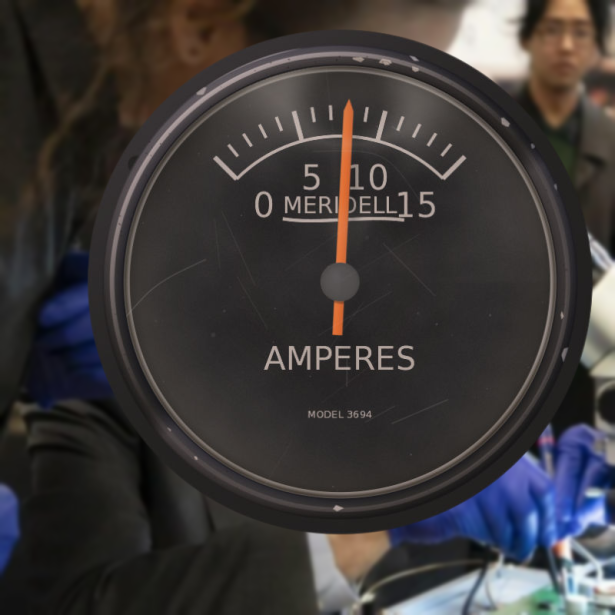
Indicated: 8,A
